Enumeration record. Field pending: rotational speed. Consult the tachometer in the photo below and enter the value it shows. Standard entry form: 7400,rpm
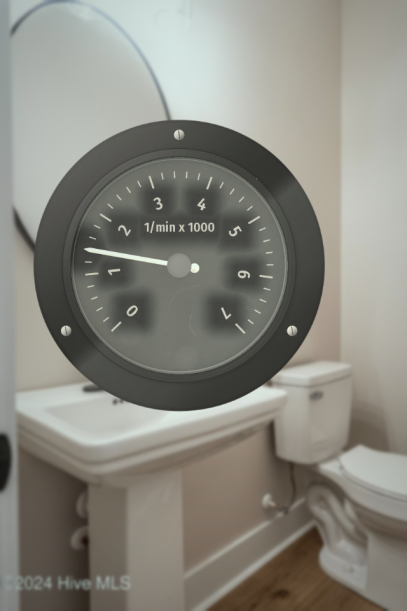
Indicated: 1400,rpm
